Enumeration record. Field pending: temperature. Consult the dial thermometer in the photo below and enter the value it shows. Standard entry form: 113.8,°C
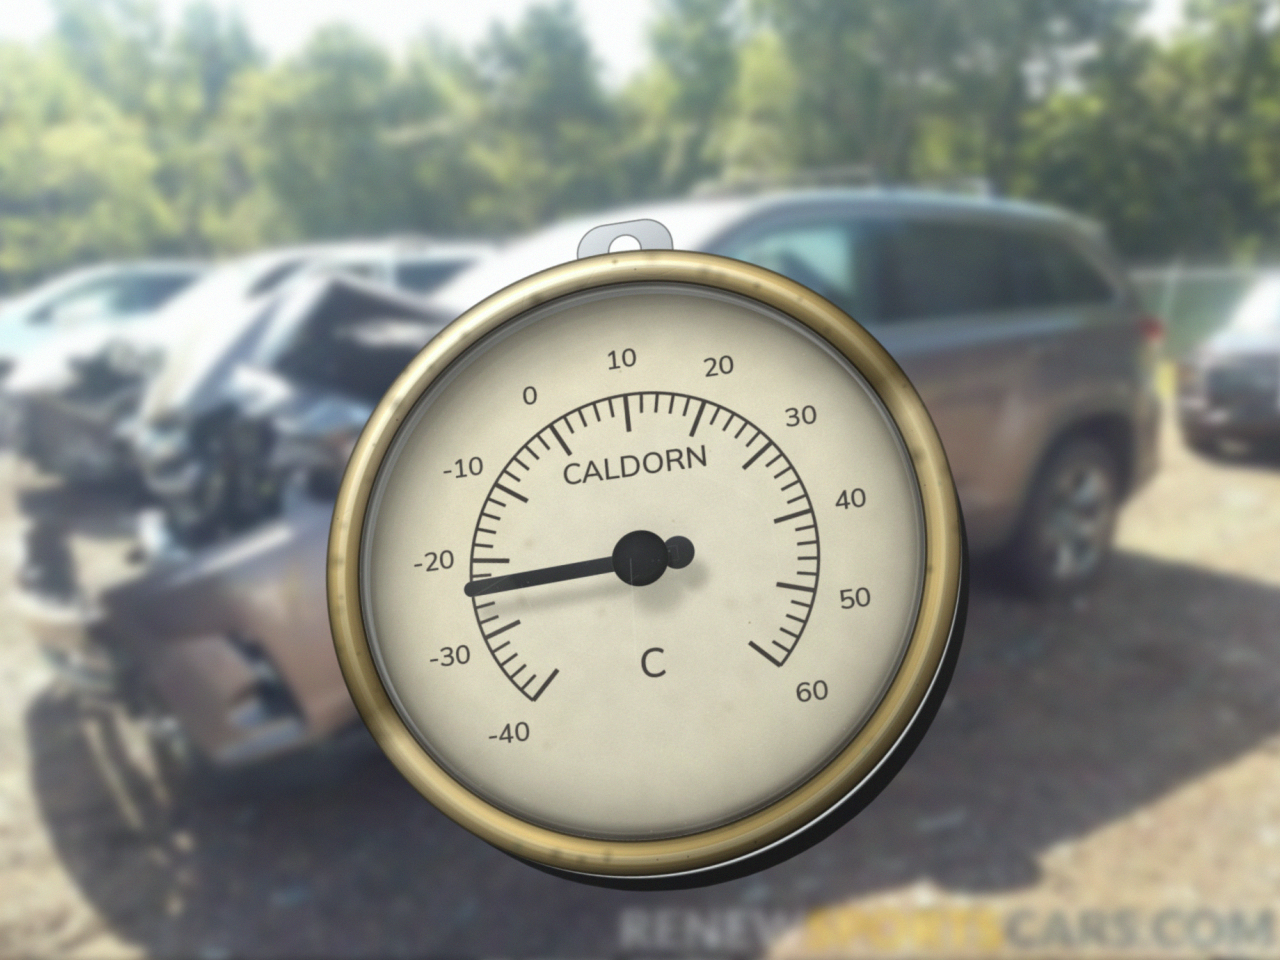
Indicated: -24,°C
